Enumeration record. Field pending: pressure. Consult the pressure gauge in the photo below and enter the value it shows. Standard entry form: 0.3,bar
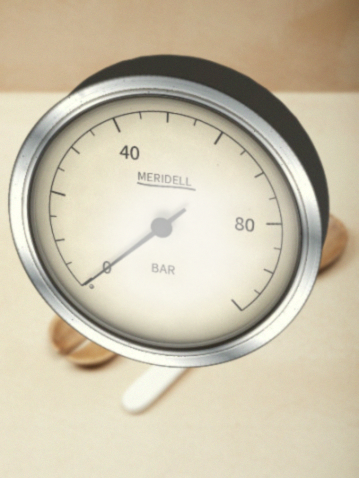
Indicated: 0,bar
